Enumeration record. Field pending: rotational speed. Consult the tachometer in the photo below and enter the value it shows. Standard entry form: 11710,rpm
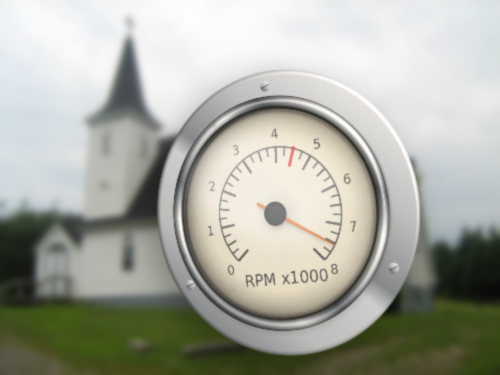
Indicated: 7500,rpm
